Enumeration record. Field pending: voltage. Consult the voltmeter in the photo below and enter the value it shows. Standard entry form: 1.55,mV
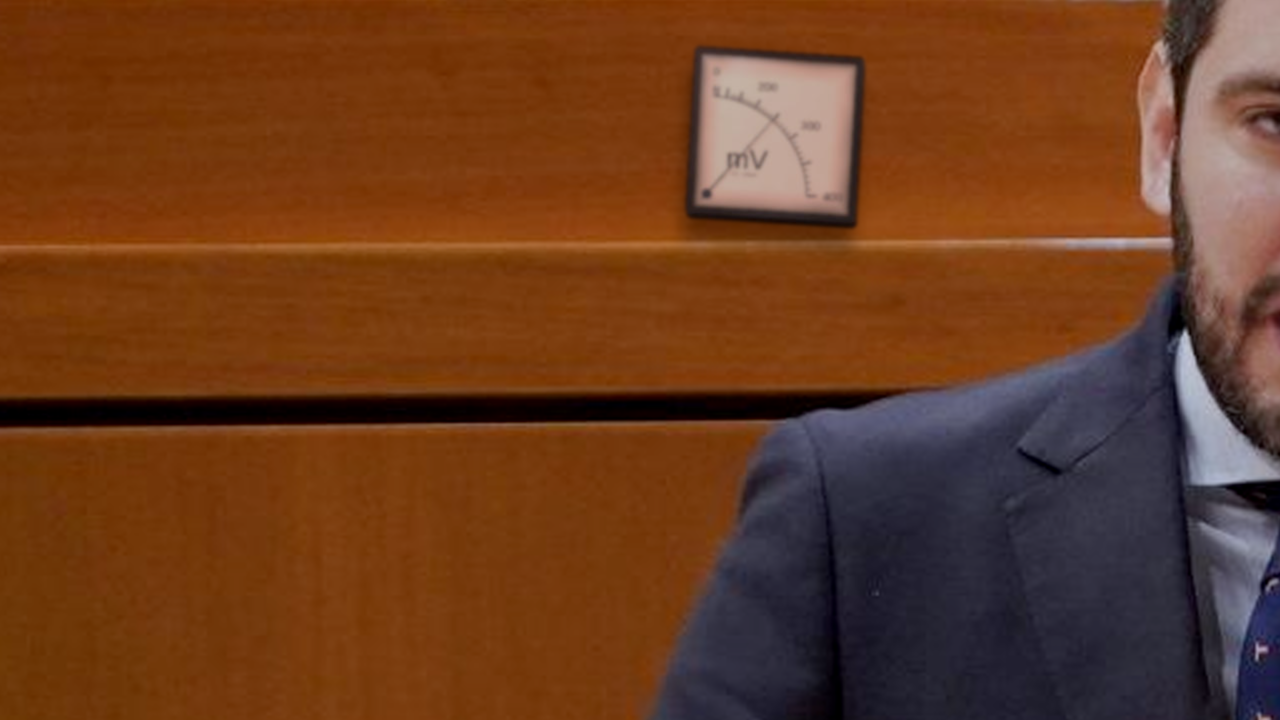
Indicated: 250,mV
